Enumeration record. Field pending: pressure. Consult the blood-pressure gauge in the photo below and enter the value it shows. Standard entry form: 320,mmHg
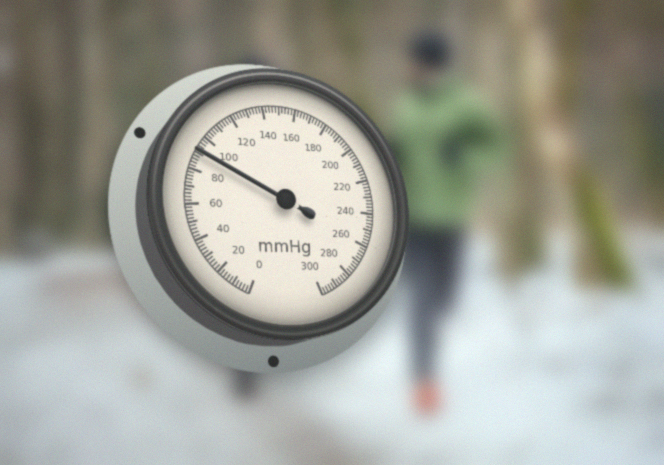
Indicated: 90,mmHg
